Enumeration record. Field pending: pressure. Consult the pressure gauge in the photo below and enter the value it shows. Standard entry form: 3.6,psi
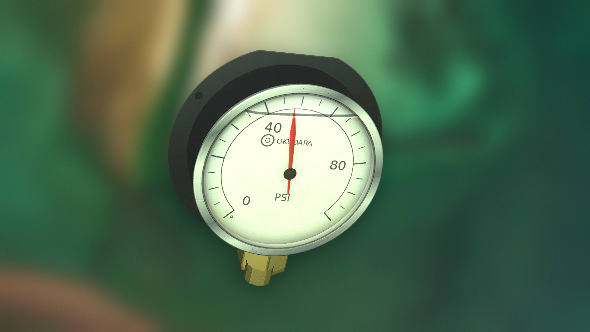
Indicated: 47.5,psi
